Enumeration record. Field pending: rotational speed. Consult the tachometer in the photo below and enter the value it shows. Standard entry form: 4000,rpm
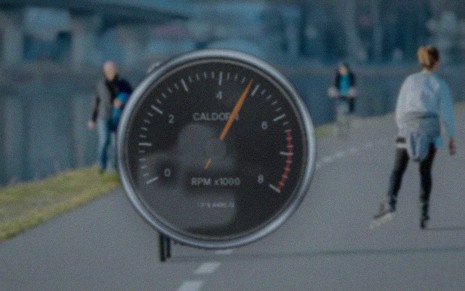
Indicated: 4800,rpm
